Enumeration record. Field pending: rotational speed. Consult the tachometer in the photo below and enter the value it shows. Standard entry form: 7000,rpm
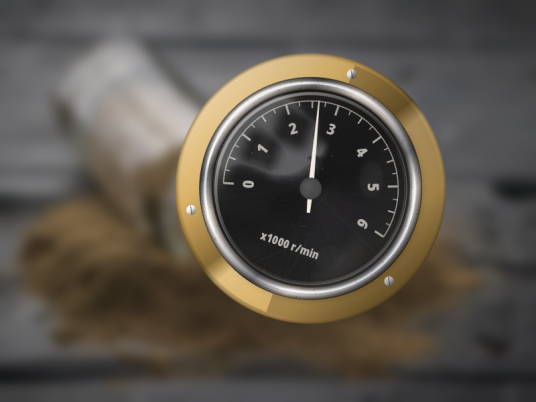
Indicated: 2625,rpm
